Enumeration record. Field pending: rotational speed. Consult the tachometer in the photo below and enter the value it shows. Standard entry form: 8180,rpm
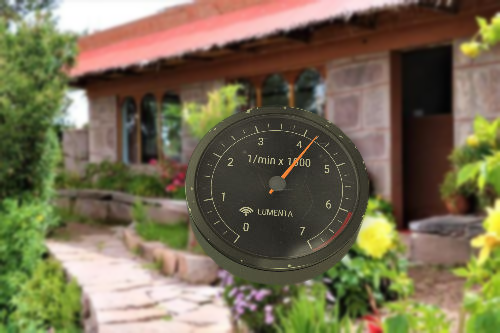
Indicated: 4250,rpm
